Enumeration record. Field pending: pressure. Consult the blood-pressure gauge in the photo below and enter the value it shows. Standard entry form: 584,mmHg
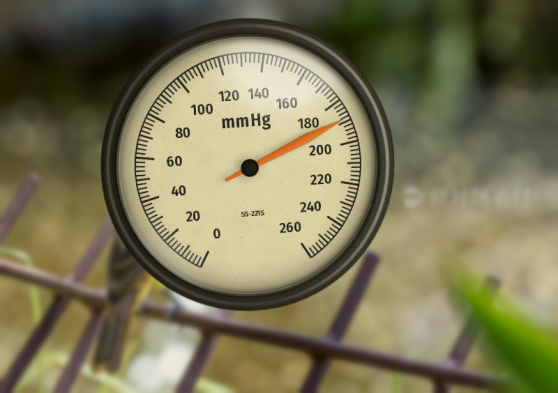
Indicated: 188,mmHg
